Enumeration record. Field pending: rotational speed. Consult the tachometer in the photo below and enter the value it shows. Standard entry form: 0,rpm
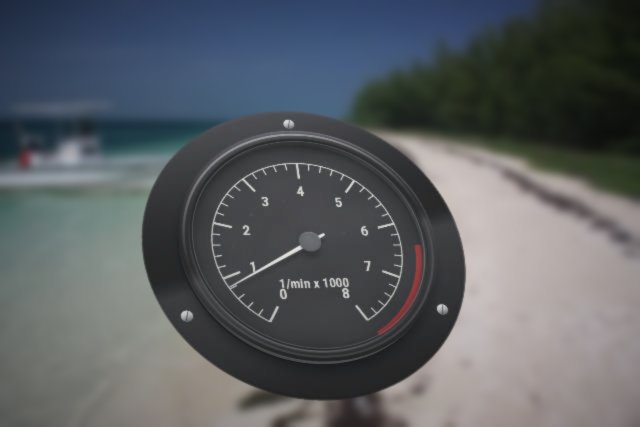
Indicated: 800,rpm
